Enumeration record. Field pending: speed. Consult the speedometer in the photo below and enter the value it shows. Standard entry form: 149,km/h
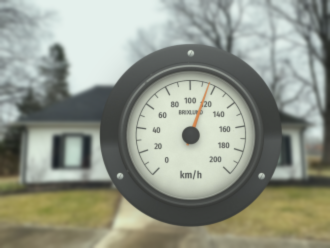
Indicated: 115,km/h
